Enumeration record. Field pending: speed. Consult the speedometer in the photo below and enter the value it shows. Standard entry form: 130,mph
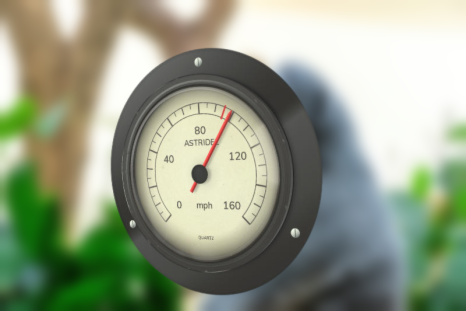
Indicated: 100,mph
